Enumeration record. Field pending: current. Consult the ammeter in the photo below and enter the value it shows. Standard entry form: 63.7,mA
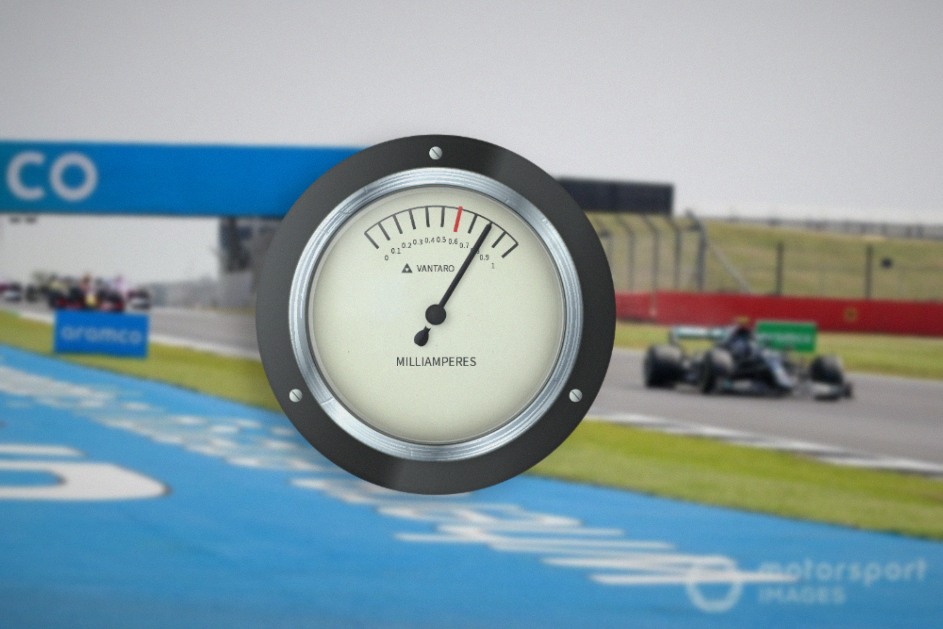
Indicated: 0.8,mA
